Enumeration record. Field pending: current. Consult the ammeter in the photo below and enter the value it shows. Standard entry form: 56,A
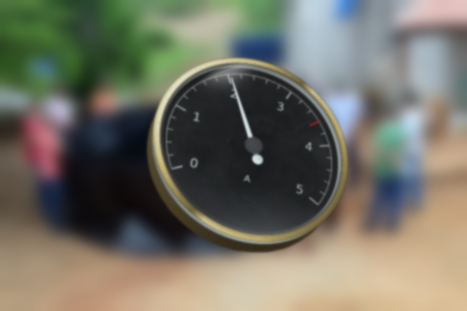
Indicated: 2,A
